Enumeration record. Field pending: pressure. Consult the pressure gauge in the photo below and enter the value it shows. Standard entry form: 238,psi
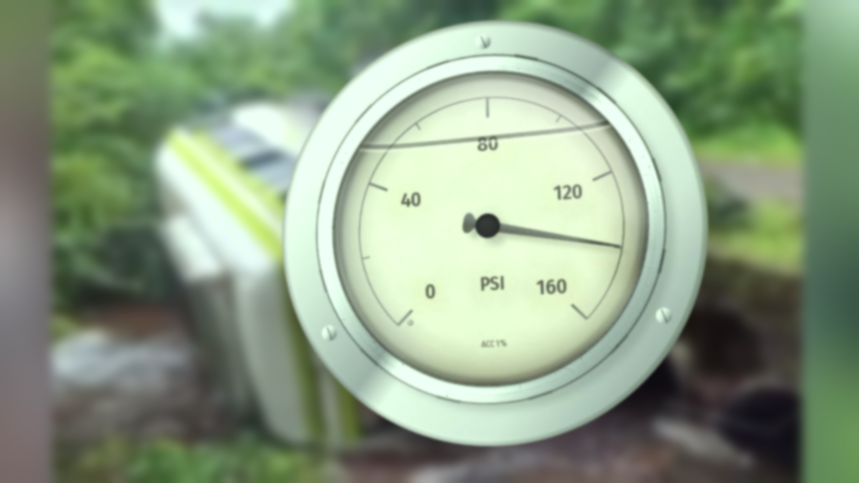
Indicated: 140,psi
